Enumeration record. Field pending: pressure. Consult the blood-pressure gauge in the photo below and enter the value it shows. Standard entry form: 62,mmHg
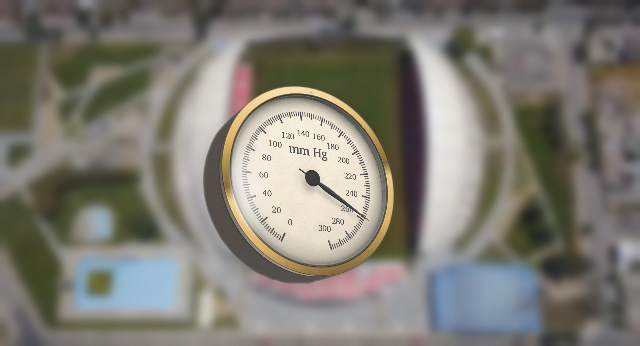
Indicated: 260,mmHg
